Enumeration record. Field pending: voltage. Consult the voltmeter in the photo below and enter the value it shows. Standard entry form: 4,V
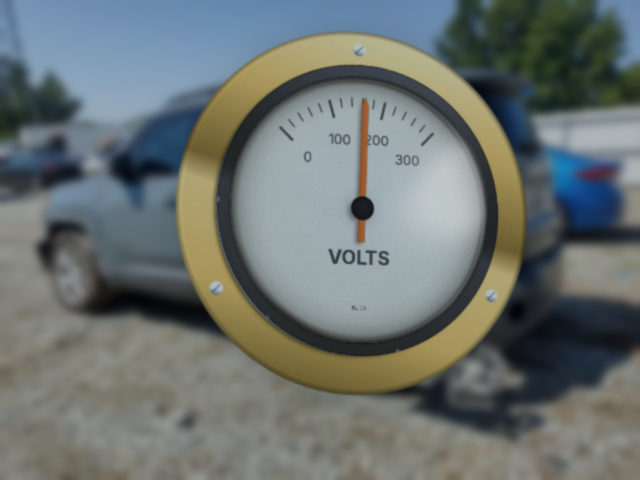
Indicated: 160,V
